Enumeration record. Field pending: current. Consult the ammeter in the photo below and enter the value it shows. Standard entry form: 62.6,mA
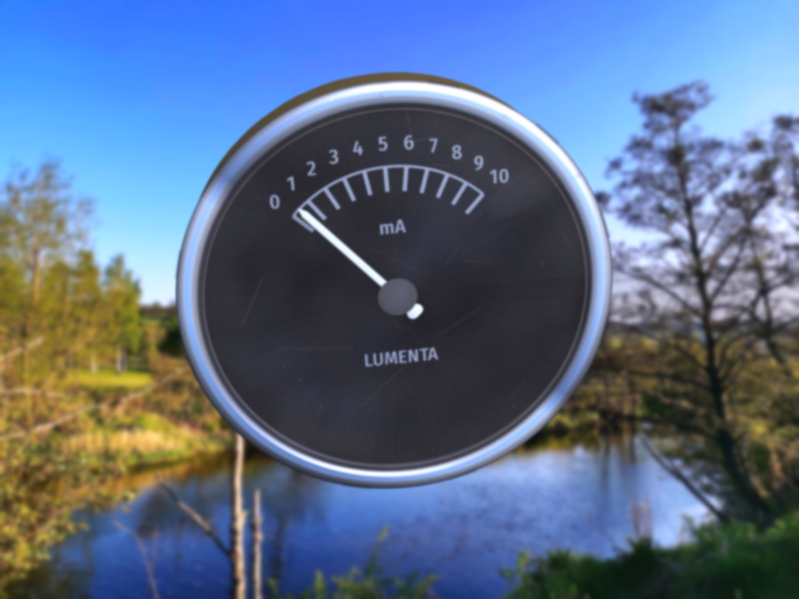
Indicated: 0.5,mA
